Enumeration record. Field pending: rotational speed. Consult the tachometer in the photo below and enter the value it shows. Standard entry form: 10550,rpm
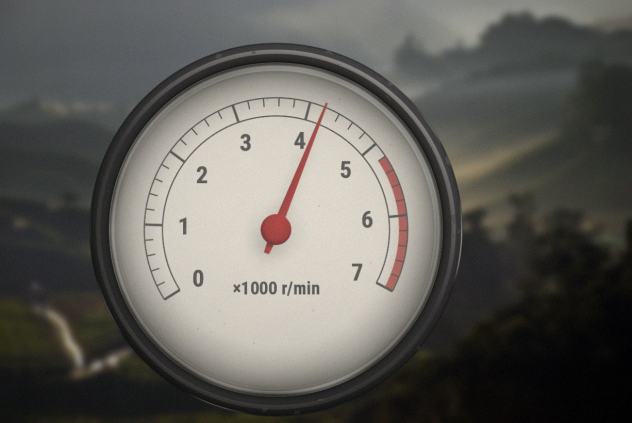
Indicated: 4200,rpm
